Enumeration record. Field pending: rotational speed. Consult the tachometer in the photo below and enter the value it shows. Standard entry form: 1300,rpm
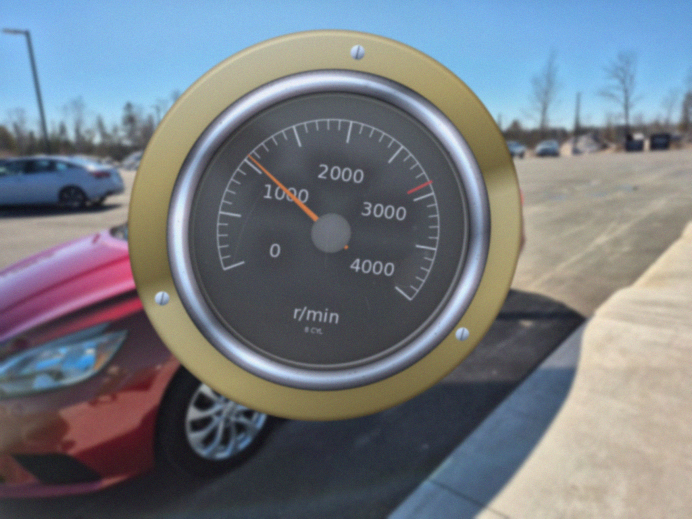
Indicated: 1050,rpm
